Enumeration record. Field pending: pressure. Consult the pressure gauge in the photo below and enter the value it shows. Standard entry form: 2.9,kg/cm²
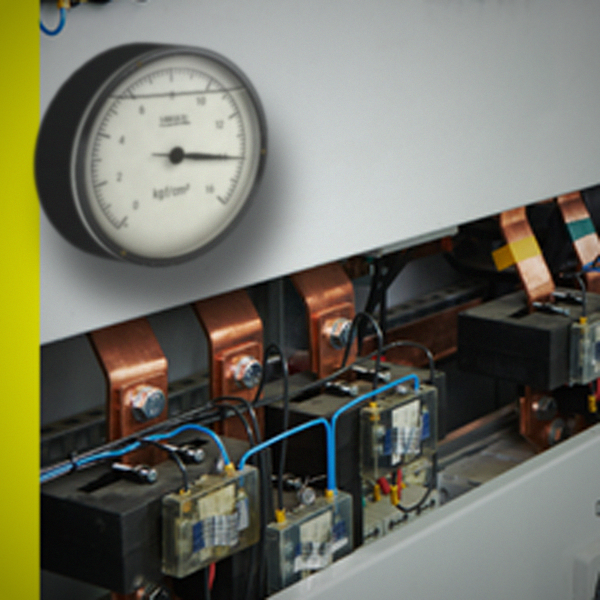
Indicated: 14,kg/cm²
